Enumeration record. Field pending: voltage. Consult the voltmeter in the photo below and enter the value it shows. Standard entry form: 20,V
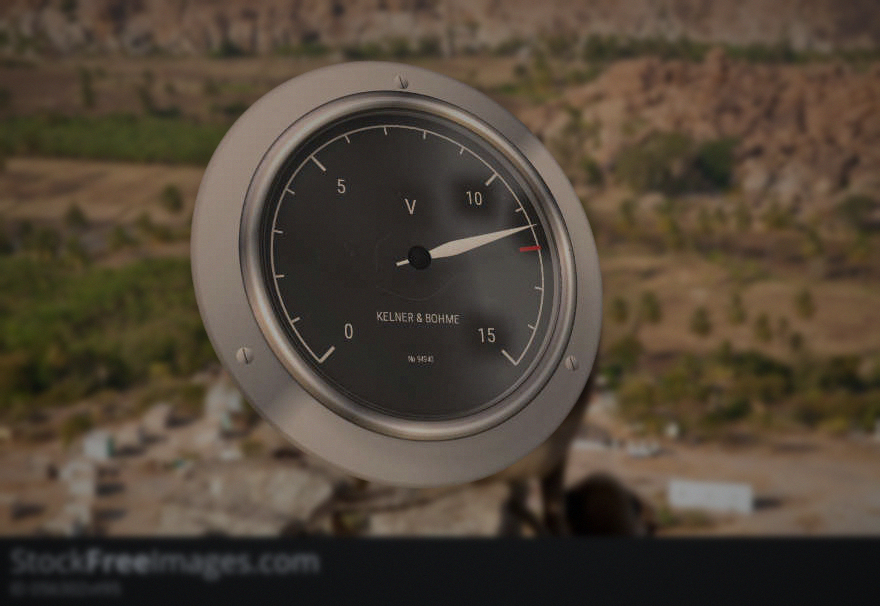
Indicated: 11.5,V
